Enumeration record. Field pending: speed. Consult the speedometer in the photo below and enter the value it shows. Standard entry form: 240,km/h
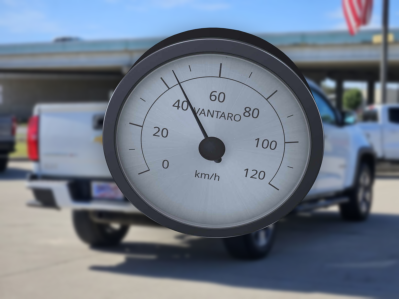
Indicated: 45,km/h
